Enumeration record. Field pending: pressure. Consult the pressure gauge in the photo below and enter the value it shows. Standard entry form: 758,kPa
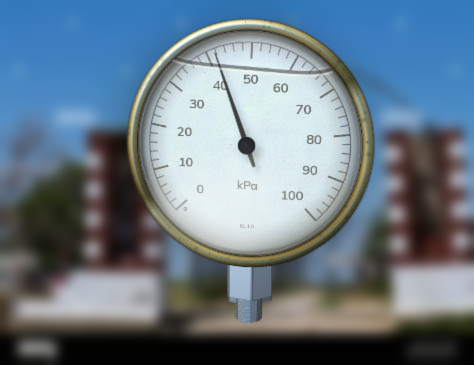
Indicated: 42,kPa
